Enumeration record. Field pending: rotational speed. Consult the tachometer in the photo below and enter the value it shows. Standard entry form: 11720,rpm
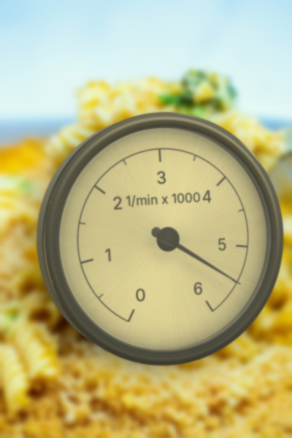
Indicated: 5500,rpm
